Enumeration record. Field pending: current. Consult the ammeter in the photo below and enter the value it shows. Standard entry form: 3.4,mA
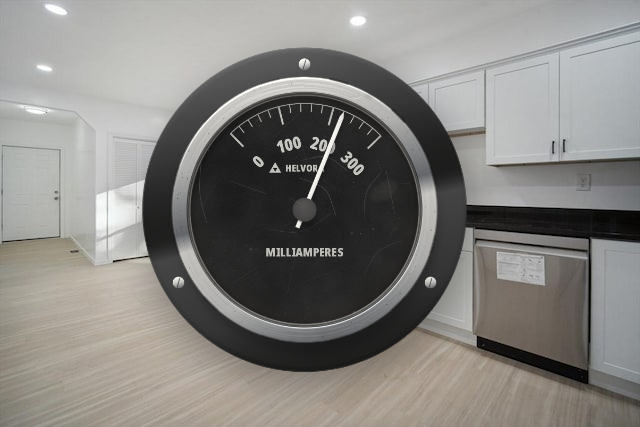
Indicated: 220,mA
